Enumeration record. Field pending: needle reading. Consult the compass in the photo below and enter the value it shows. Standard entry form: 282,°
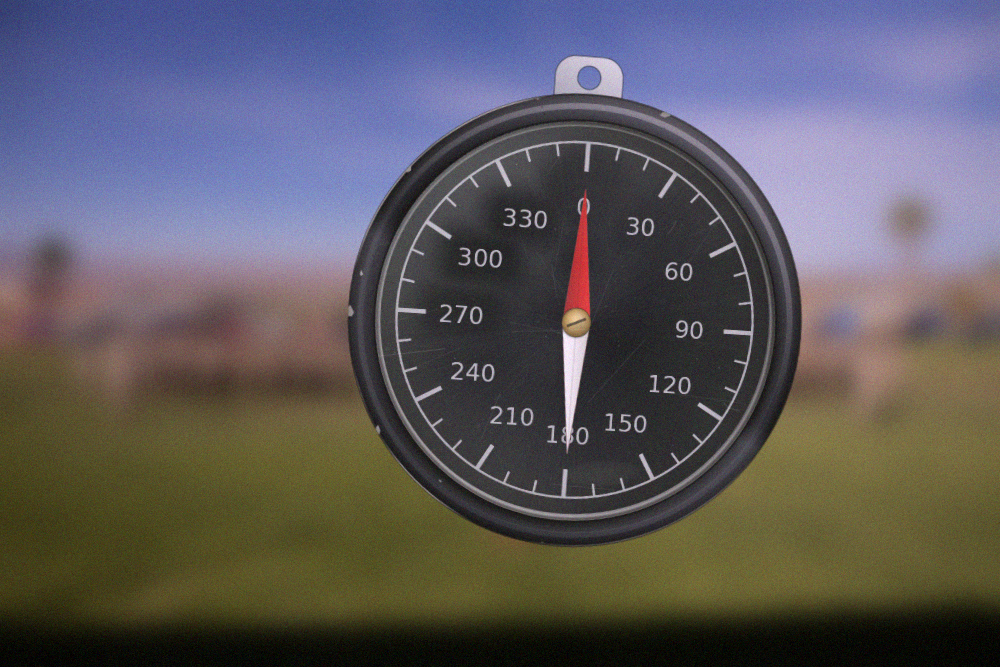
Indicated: 0,°
